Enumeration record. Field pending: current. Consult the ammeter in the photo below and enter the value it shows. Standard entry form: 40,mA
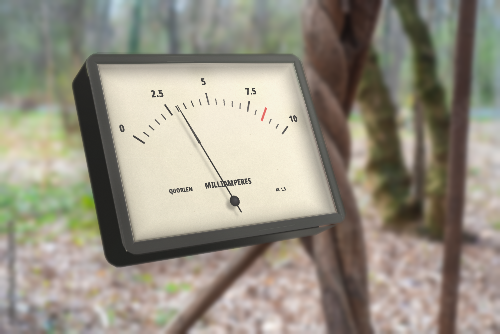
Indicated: 3,mA
